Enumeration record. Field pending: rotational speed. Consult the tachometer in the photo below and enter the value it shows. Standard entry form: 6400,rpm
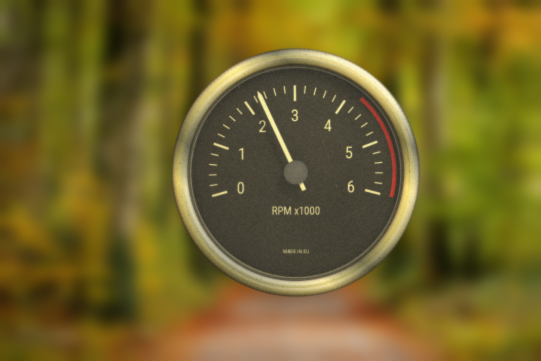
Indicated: 2300,rpm
